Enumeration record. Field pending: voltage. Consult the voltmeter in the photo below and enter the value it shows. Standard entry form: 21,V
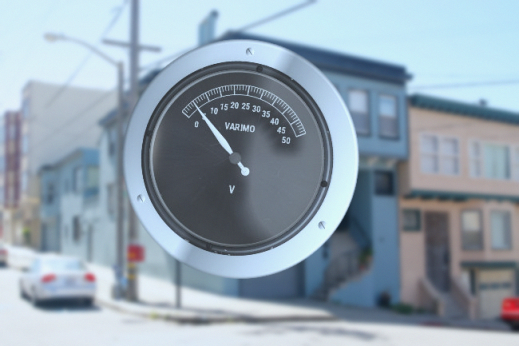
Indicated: 5,V
